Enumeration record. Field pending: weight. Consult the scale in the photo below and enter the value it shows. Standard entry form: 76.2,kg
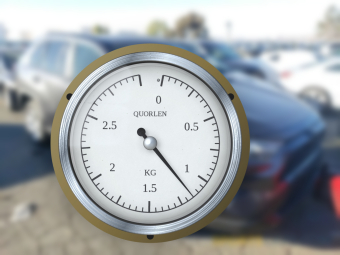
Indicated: 1.15,kg
